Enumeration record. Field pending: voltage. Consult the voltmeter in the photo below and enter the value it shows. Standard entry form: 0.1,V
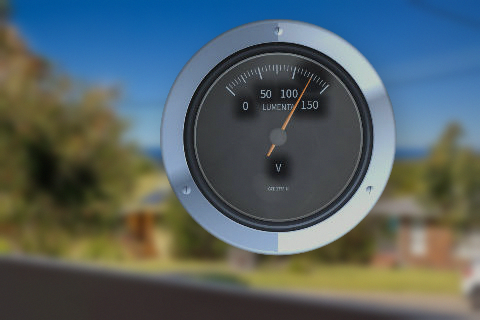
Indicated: 125,V
